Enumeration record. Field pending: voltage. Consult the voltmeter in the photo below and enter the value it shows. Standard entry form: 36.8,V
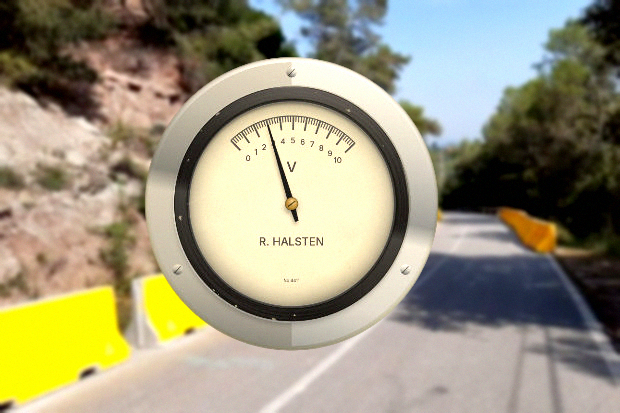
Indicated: 3,V
